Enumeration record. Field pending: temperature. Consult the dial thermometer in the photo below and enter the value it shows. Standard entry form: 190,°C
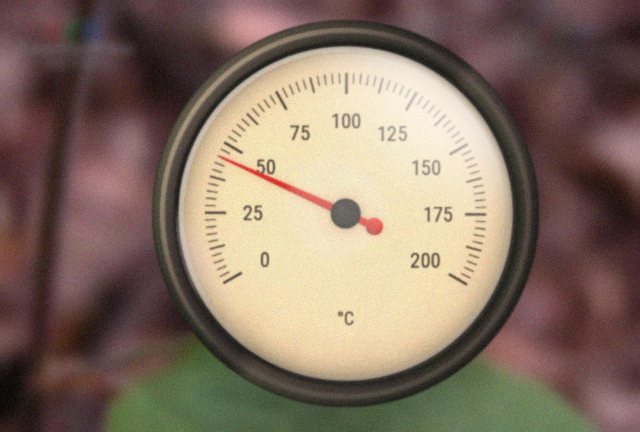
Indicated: 45,°C
